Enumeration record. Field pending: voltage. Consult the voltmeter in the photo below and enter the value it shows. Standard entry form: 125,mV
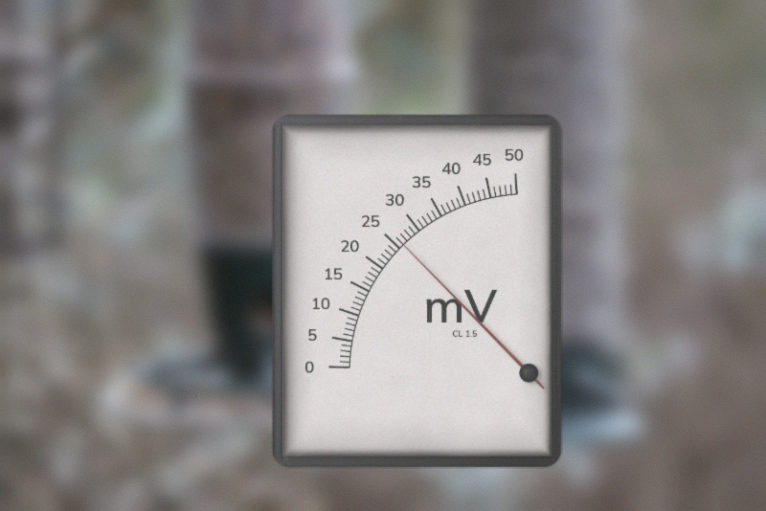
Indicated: 26,mV
